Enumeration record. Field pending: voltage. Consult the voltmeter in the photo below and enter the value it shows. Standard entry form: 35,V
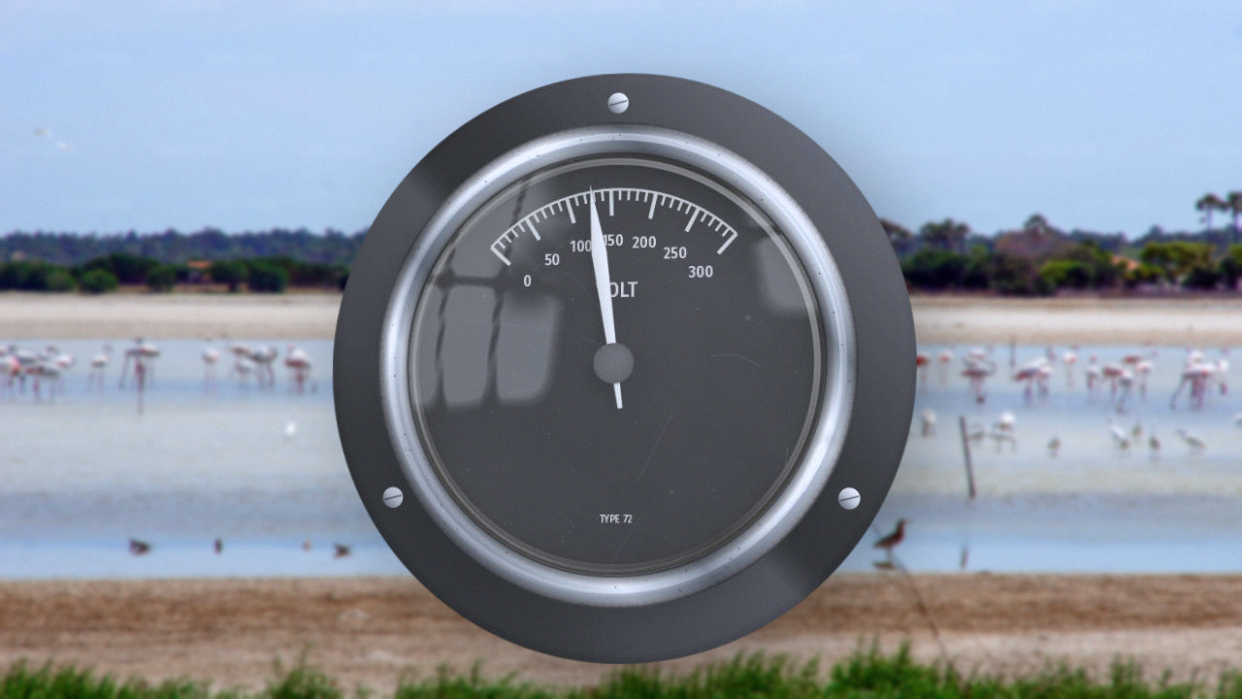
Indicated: 130,V
